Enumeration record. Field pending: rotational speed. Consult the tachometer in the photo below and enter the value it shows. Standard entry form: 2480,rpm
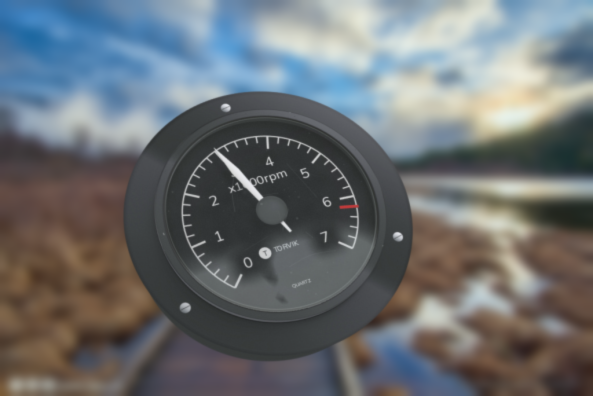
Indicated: 3000,rpm
